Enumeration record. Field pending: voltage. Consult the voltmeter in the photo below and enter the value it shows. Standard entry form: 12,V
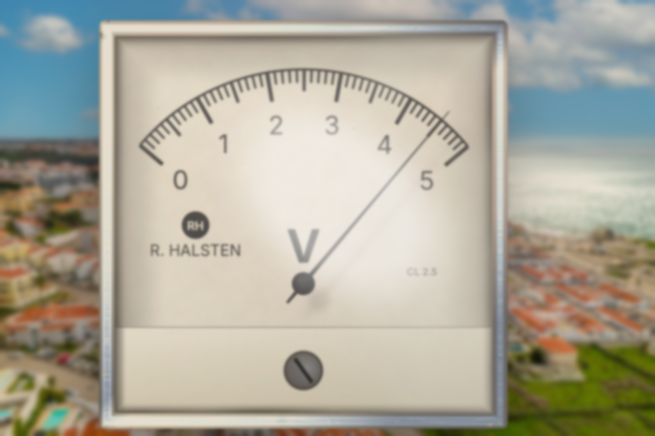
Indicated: 4.5,V
